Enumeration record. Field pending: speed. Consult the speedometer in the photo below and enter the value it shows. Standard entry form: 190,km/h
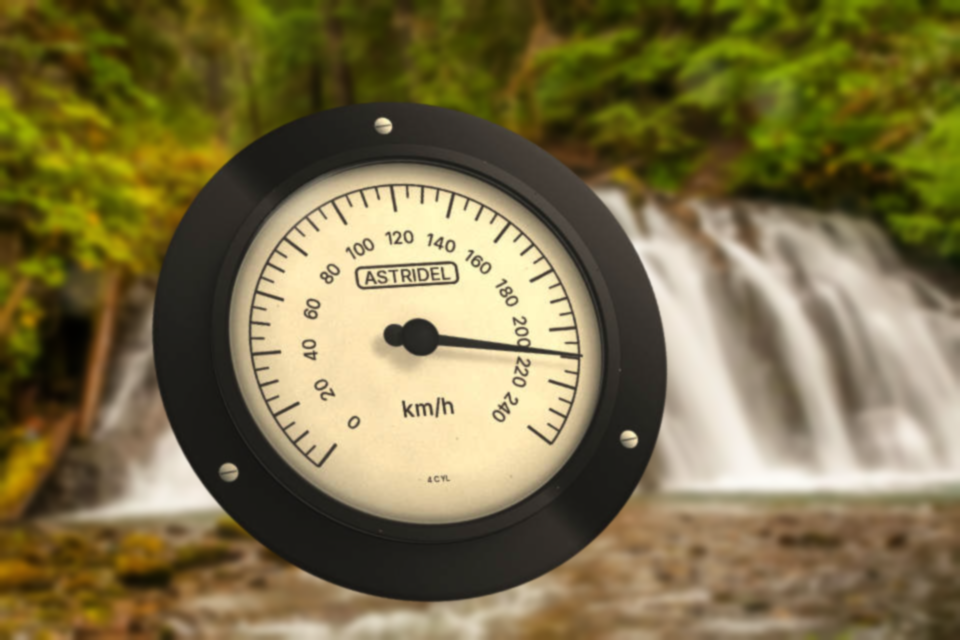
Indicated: 210,km/h
